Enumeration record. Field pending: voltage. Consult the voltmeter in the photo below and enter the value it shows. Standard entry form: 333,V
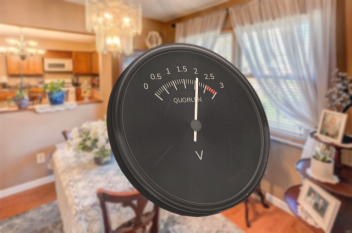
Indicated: 2,V
